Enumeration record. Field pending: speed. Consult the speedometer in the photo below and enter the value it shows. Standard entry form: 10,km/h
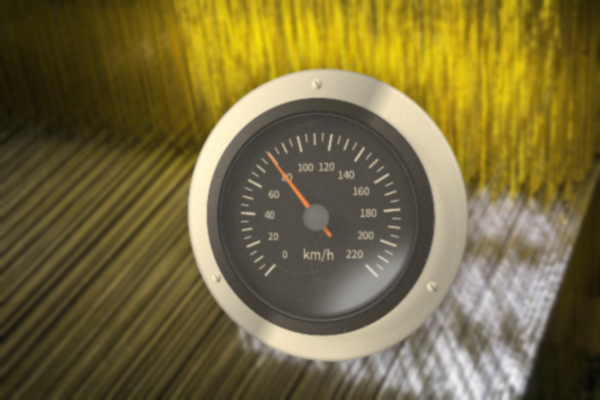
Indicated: 80,km/h
